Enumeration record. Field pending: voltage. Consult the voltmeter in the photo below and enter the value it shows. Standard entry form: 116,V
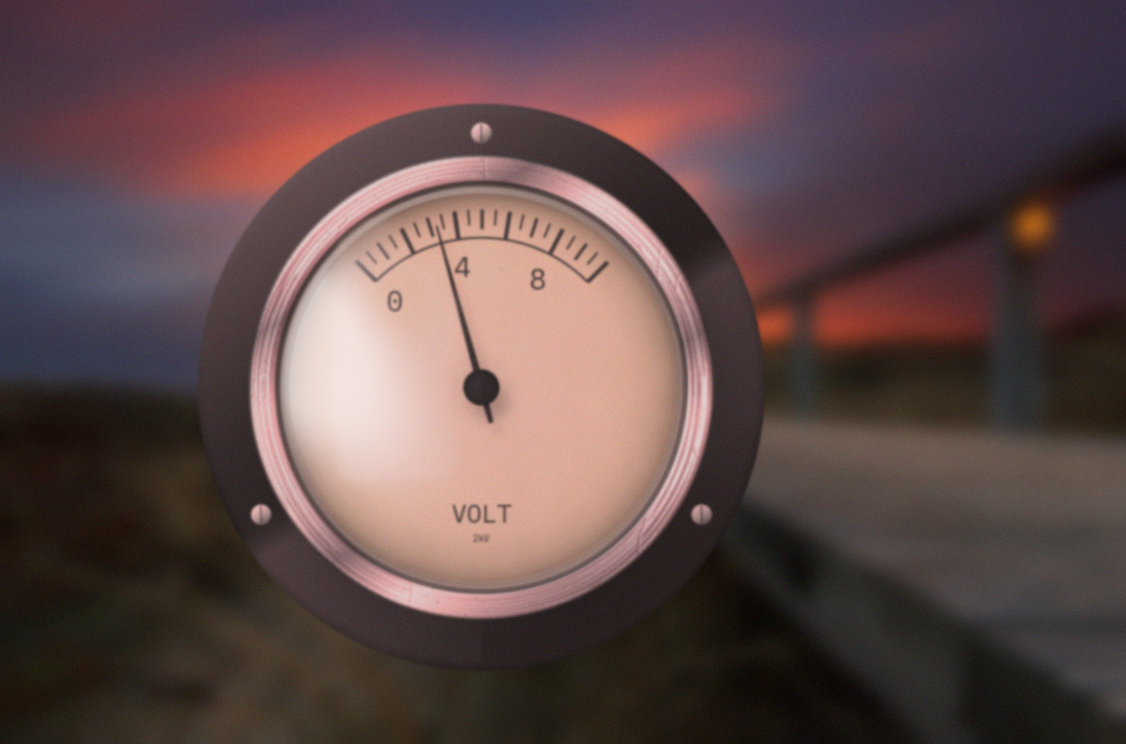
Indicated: 3.25,V
